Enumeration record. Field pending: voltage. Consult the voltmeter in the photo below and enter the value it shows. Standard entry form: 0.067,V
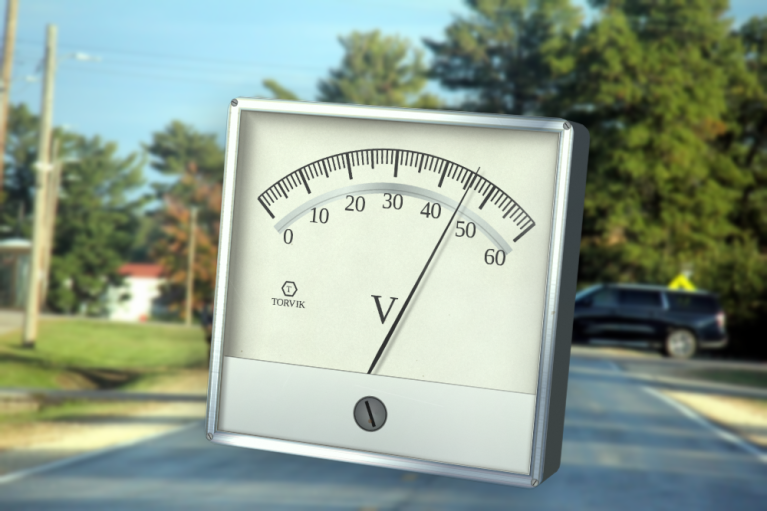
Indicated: 46,V
